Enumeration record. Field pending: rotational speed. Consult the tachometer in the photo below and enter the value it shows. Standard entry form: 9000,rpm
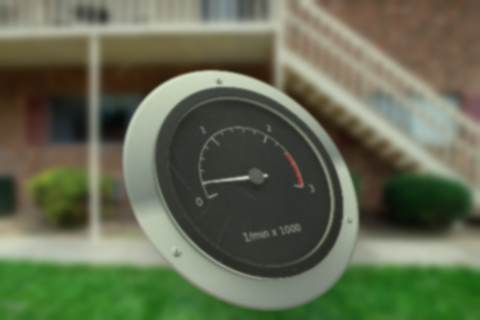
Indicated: 200,rpm
